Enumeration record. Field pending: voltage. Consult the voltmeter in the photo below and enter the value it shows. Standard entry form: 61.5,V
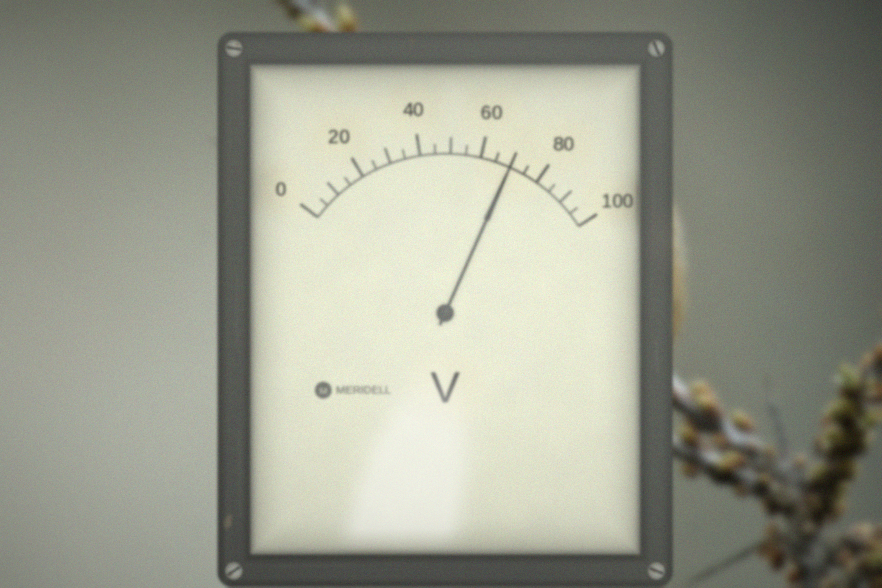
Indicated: 70,V
